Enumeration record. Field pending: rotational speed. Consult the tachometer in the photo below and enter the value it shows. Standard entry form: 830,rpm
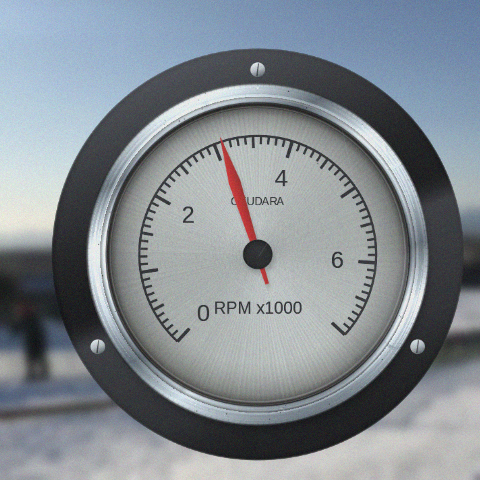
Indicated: 3100,rpm
